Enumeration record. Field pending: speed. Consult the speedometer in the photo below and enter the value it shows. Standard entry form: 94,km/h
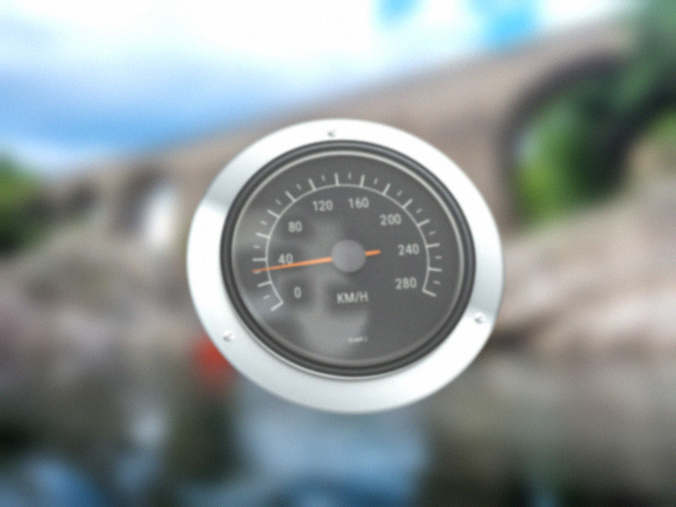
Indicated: 30,km/h
